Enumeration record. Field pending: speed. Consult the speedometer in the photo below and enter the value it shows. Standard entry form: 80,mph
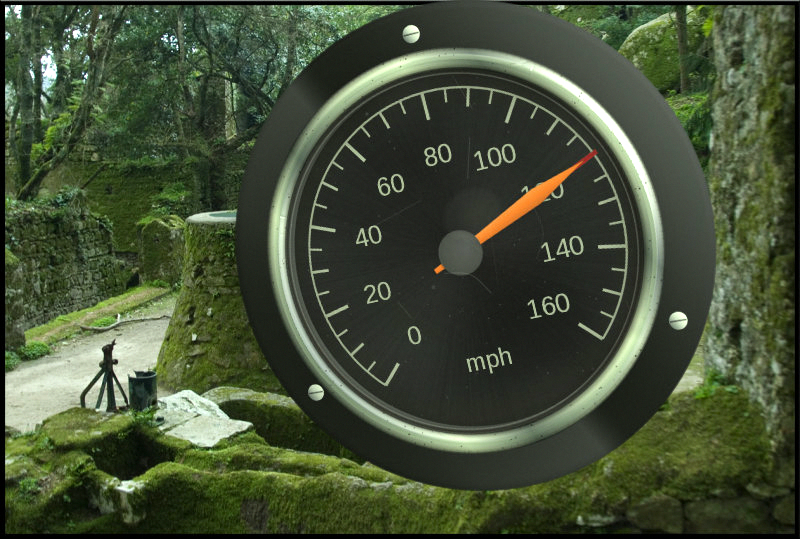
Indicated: 120,mph
